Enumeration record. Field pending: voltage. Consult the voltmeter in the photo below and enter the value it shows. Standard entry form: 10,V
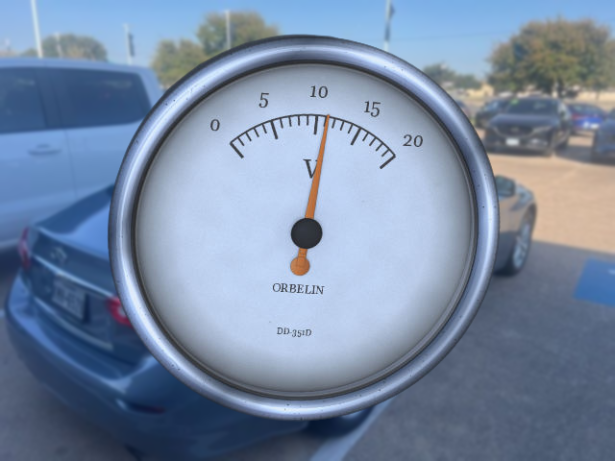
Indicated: 11,V
